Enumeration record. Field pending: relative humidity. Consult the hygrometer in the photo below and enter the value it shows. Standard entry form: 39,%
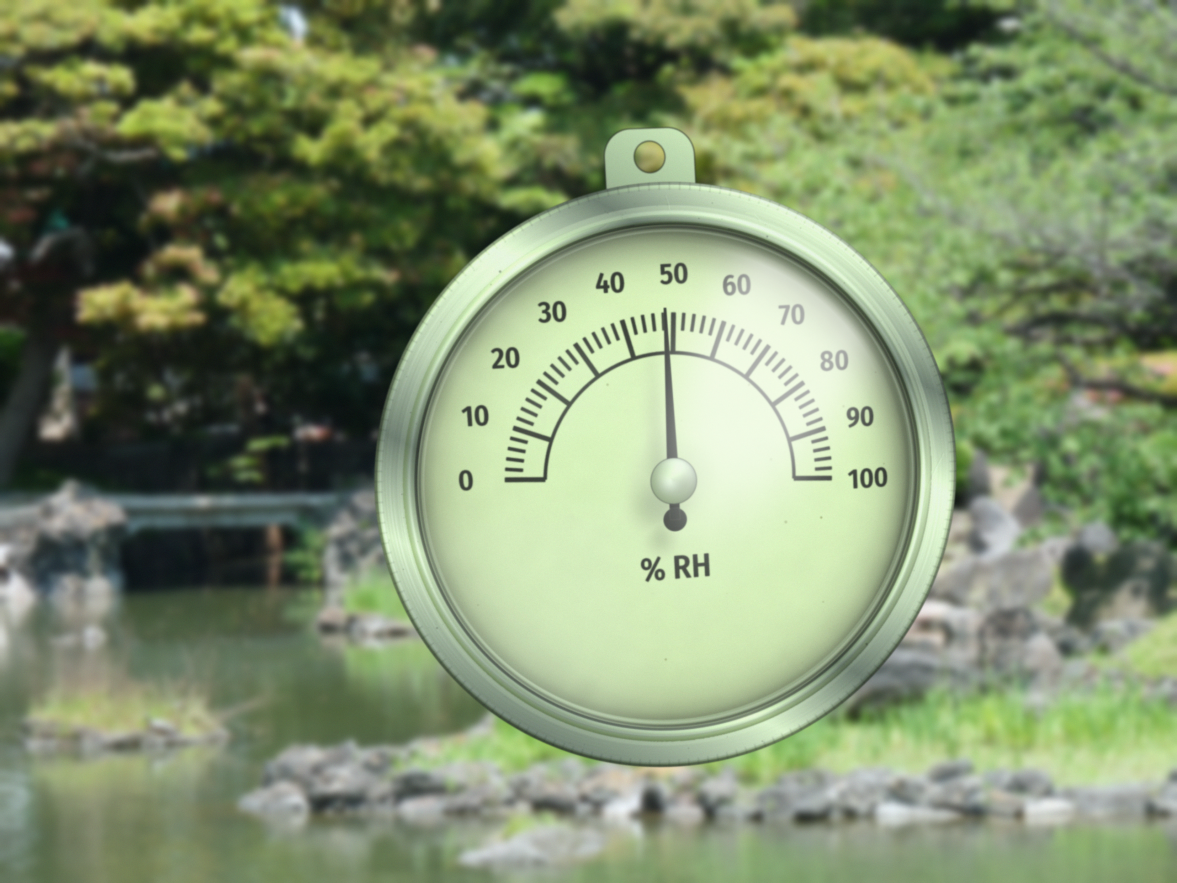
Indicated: 48,%
